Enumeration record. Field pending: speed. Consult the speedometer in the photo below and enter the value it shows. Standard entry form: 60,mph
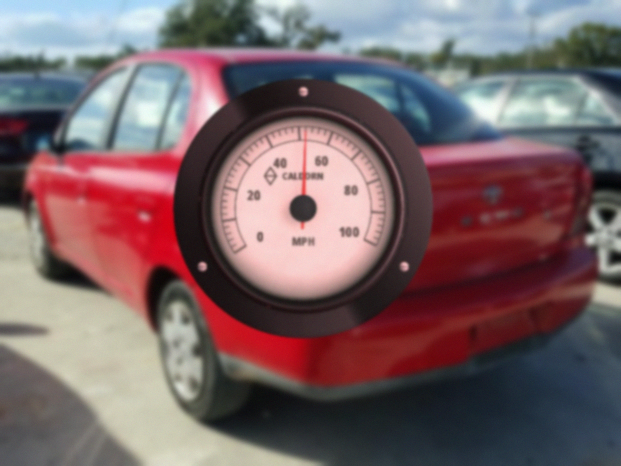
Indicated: 52,mph
